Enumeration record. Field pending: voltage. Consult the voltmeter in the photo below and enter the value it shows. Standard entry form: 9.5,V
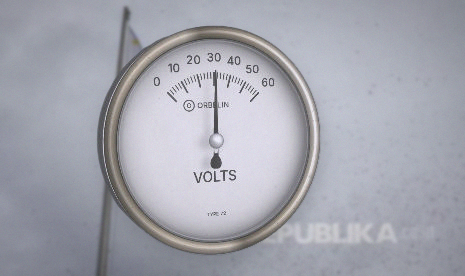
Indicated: 30,V
